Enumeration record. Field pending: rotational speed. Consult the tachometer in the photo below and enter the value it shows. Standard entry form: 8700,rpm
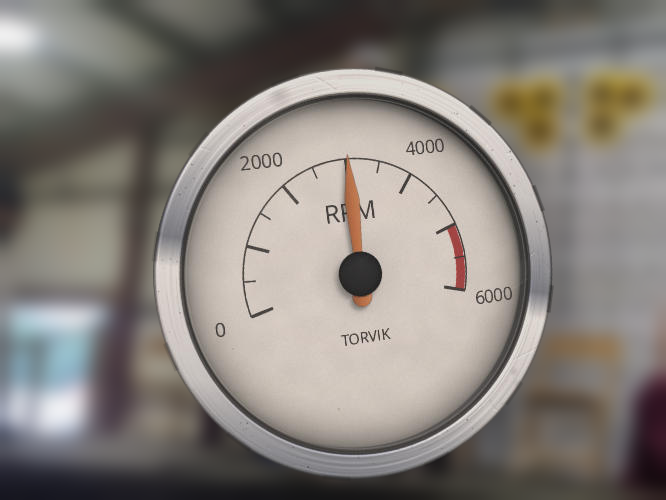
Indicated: 3000,rpm
